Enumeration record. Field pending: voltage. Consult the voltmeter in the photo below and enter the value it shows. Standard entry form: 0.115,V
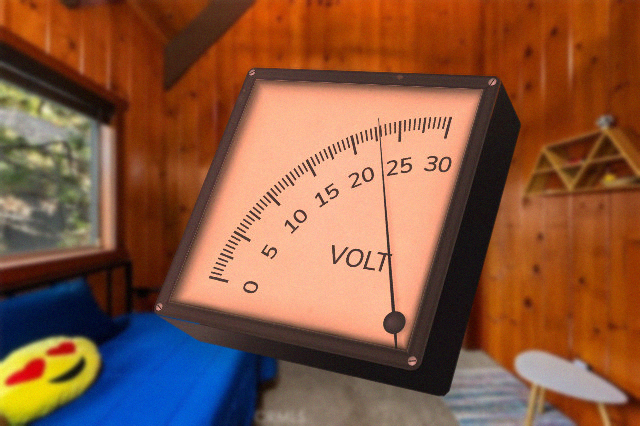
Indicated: 23,V
